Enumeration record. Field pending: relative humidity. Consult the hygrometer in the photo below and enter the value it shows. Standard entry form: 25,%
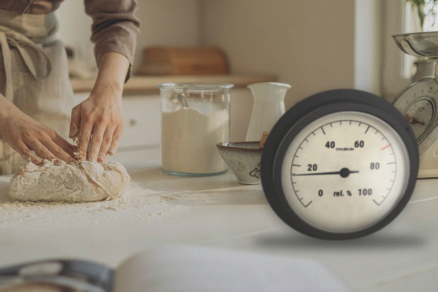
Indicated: 16,%
